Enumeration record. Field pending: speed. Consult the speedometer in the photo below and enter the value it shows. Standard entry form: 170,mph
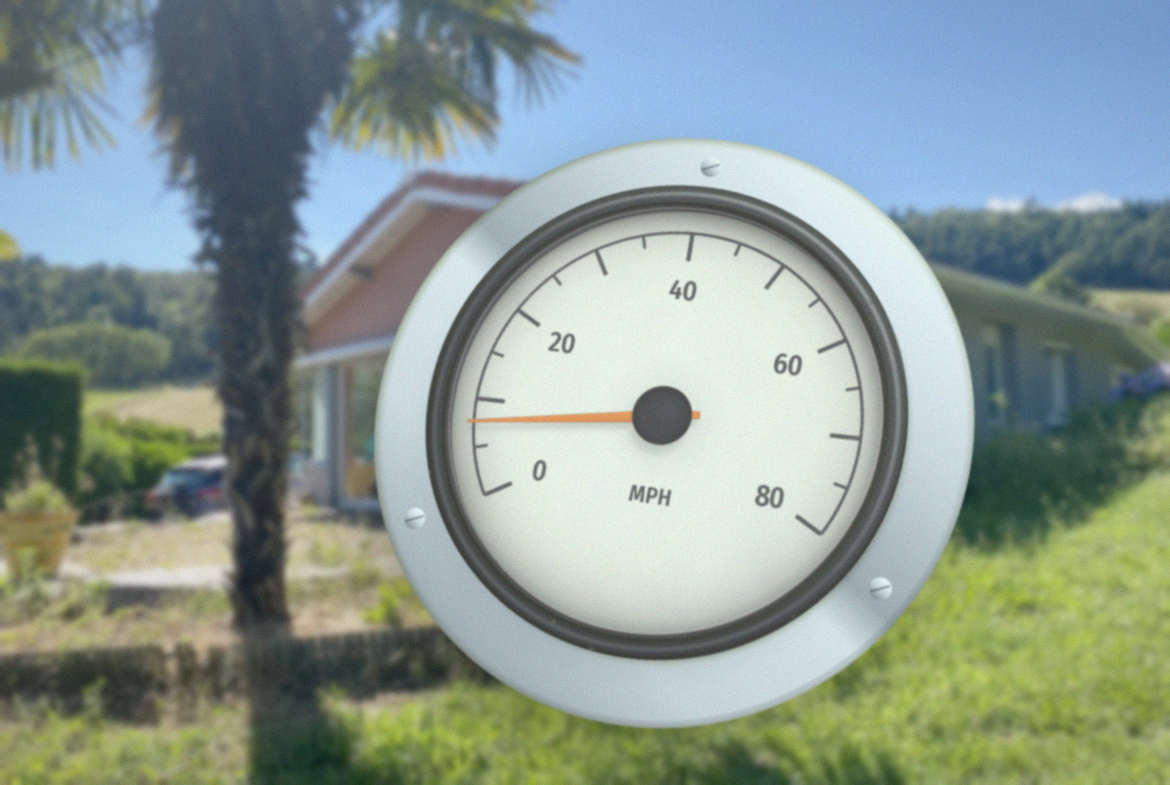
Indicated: 7.5,mph
